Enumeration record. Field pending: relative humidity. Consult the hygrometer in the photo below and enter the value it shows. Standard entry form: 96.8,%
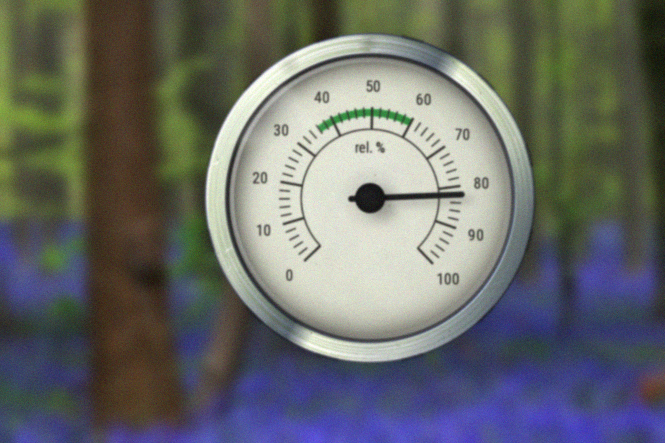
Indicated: 82,%
